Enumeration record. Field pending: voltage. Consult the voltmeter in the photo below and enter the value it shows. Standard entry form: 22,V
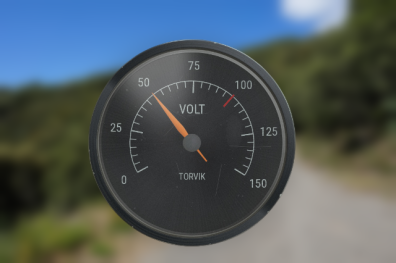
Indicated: 50,V
